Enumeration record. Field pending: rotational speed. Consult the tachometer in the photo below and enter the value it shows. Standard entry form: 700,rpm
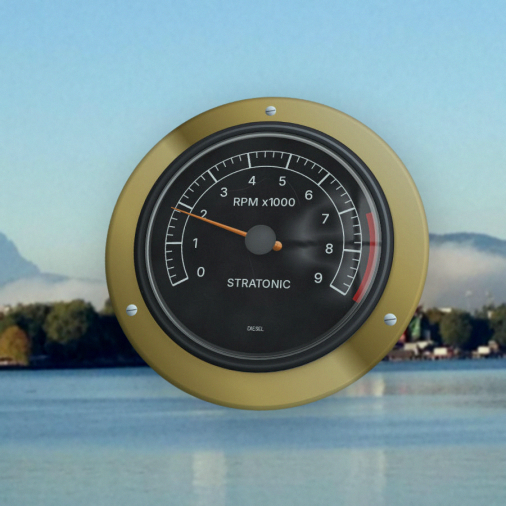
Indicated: 1800,rpm
